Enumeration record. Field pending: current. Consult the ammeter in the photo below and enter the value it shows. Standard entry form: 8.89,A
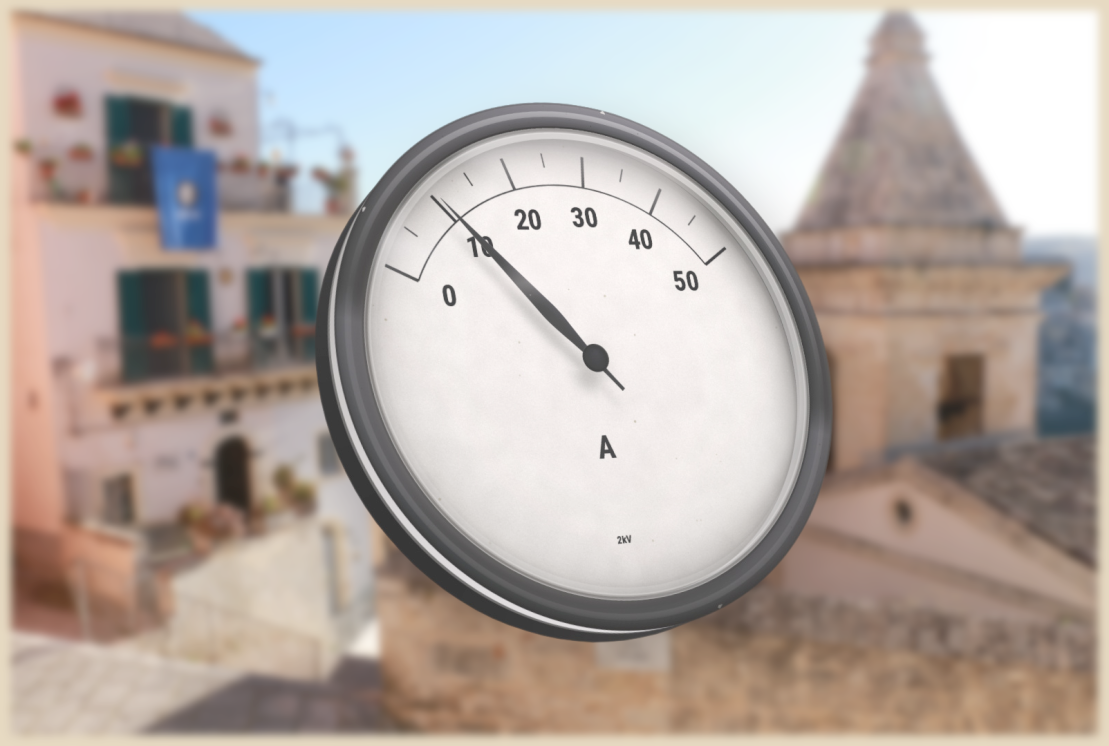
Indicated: 10,A
